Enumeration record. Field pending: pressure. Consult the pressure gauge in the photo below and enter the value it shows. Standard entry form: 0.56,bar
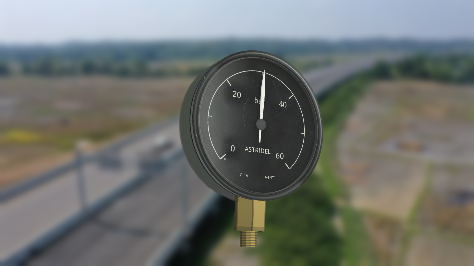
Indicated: 30,bar
